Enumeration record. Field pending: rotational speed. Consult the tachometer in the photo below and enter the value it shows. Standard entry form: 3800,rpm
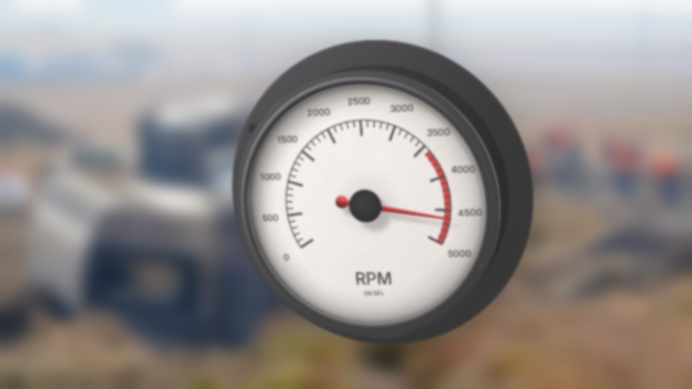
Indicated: 4600,rpm
